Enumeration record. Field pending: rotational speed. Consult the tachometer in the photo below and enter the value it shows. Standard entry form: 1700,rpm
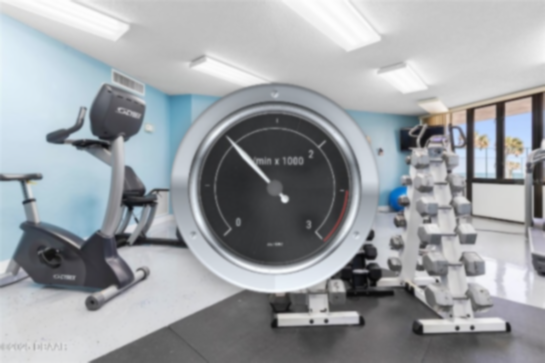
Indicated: 1000,rpm
